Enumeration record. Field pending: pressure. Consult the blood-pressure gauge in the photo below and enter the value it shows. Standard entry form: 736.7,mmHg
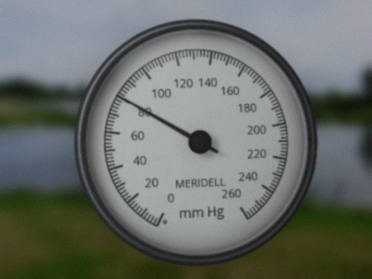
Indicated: 80,mmHg
